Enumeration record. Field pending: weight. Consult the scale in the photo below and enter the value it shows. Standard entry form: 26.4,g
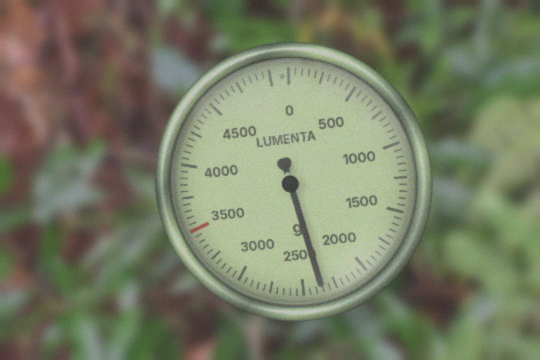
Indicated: 2350,g
